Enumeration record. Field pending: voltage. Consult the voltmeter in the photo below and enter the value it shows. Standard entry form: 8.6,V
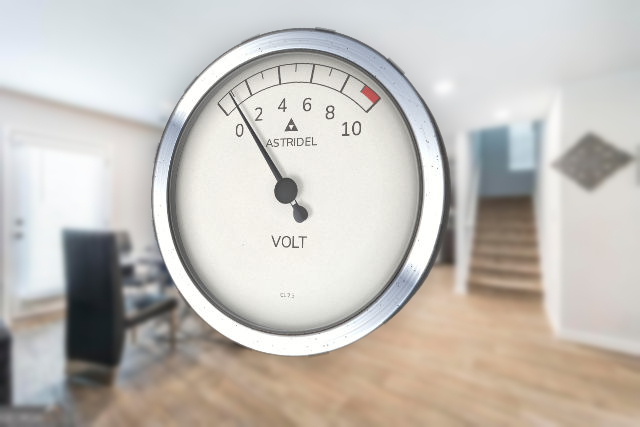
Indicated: 1,V
